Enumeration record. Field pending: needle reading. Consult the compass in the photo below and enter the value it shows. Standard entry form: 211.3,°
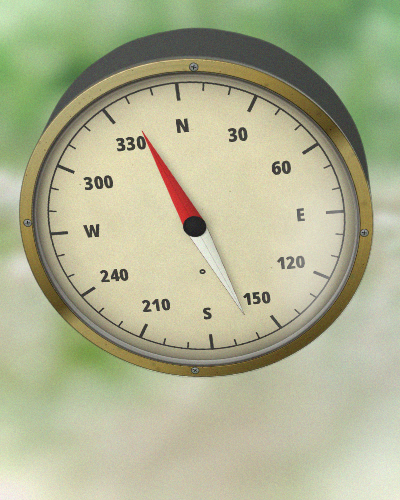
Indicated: 340,°
